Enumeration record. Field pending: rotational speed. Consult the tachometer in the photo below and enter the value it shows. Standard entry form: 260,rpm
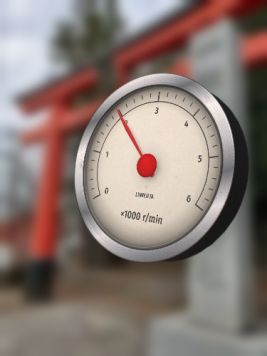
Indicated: 2000,rpm
